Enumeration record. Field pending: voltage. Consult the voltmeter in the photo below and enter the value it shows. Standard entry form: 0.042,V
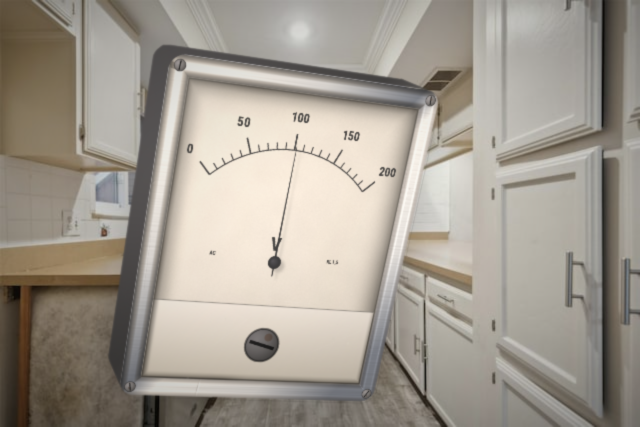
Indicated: 100,V
